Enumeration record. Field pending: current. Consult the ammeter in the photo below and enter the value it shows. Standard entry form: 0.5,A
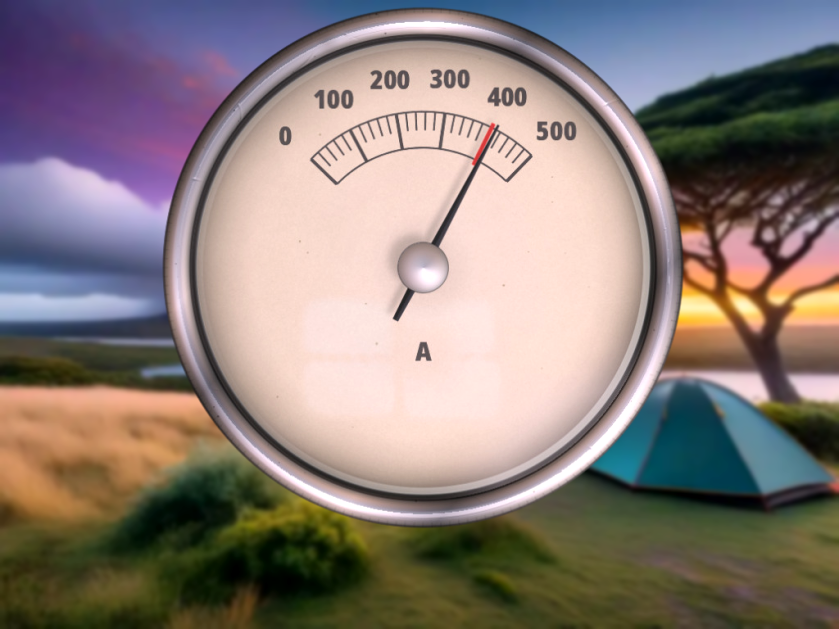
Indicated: 410,A
